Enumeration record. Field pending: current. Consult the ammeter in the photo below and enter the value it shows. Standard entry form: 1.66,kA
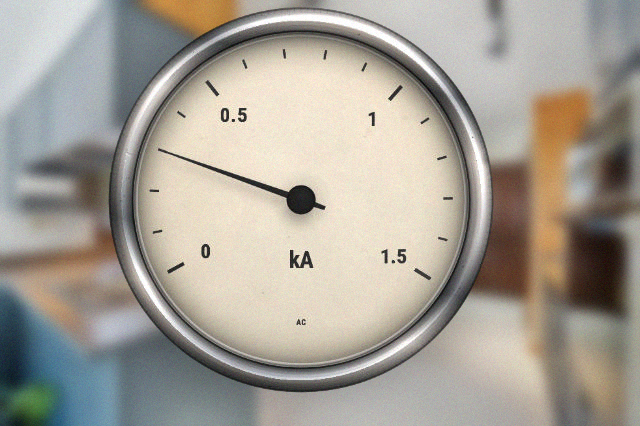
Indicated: 0.3,kA
